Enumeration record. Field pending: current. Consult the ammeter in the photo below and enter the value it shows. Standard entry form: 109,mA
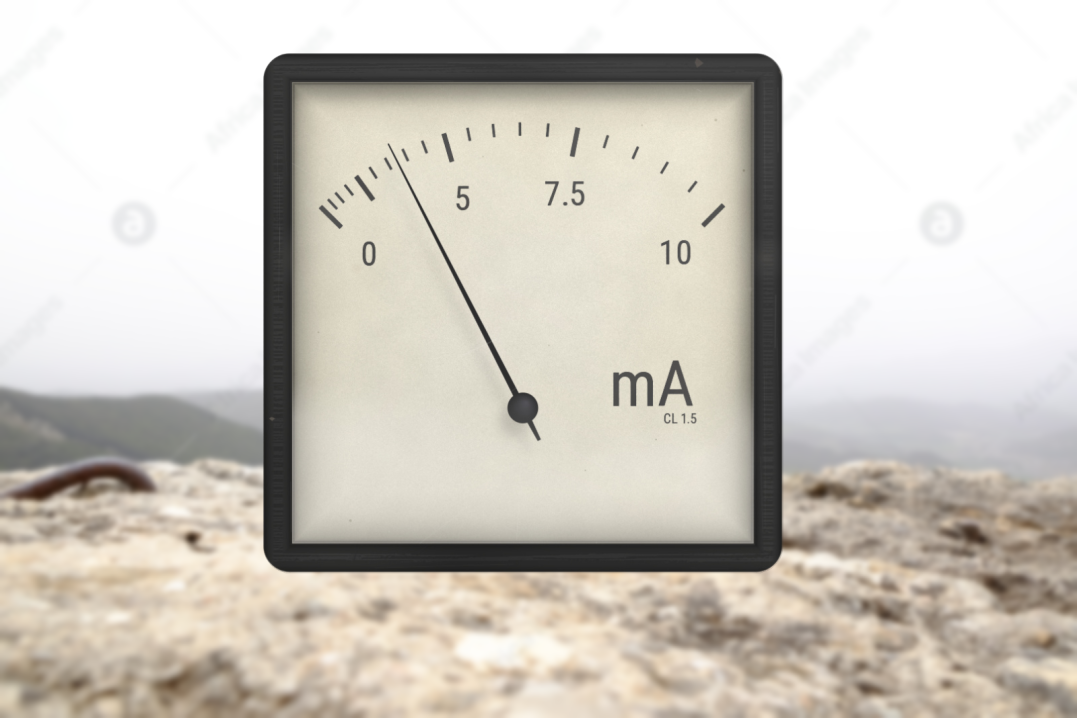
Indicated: 3.75,mA
